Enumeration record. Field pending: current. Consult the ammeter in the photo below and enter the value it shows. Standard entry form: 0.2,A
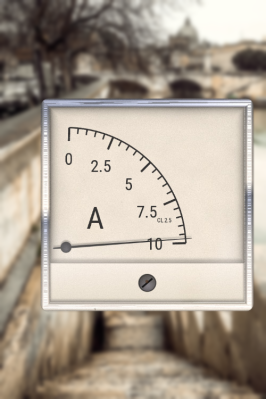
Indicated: 9.75,A
